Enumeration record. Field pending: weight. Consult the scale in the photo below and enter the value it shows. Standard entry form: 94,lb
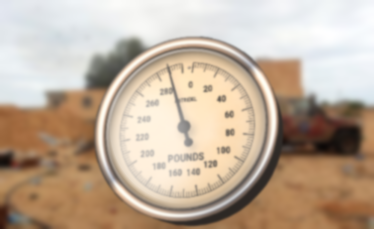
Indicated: 290,lb
